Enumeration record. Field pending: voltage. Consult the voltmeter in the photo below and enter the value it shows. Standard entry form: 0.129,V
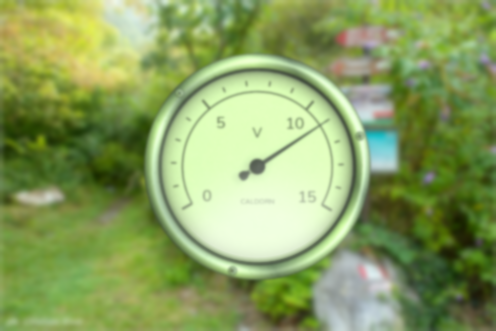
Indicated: 11,V
